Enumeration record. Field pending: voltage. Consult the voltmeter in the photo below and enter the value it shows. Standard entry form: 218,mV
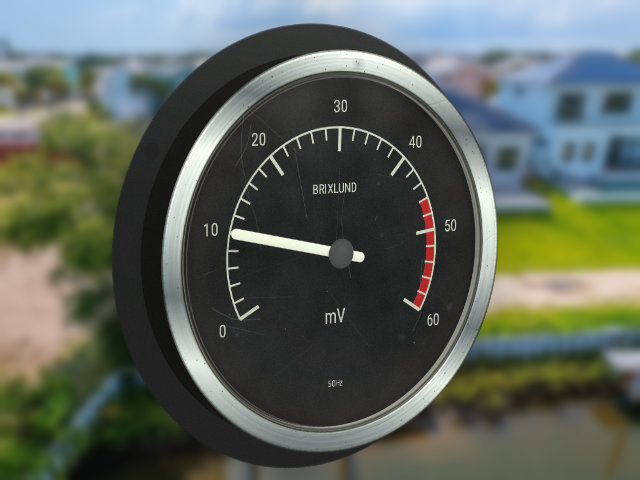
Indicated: 10,mV
